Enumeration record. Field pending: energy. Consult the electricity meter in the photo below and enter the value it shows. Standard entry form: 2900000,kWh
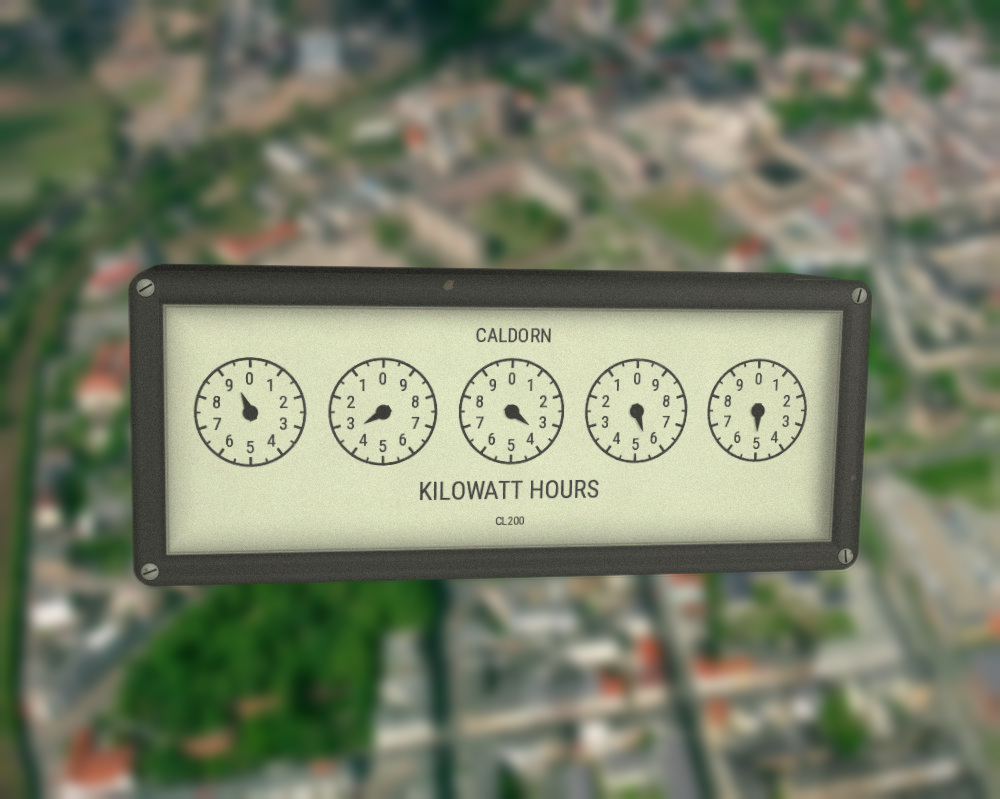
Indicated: 93355,kWh
